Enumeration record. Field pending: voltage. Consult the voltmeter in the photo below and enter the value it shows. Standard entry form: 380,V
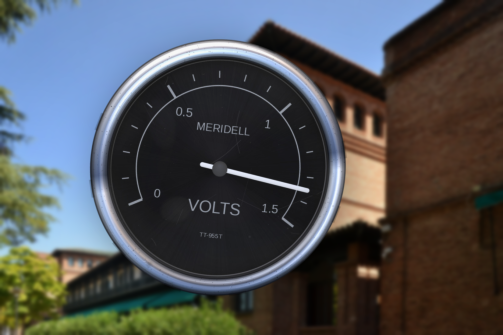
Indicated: 1.35,V
